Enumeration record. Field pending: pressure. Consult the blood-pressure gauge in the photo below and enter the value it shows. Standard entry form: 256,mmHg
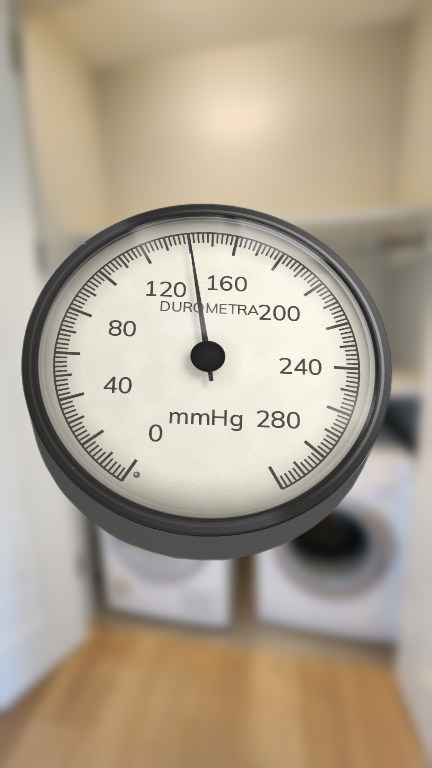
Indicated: 140,mmHg
